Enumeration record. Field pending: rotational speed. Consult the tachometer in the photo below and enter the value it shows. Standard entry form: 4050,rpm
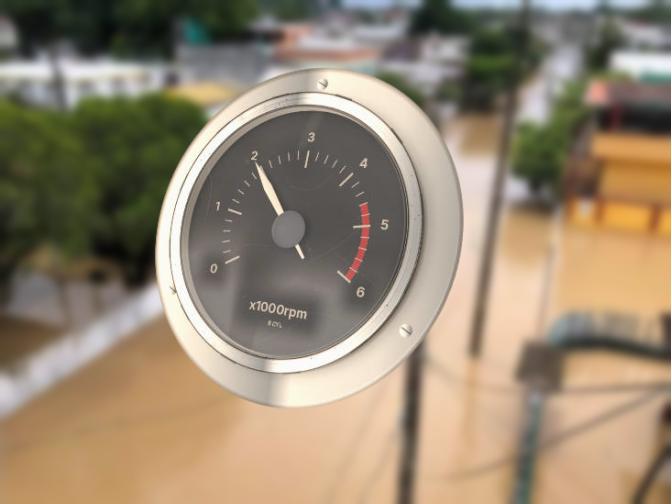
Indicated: 2000,rpm
